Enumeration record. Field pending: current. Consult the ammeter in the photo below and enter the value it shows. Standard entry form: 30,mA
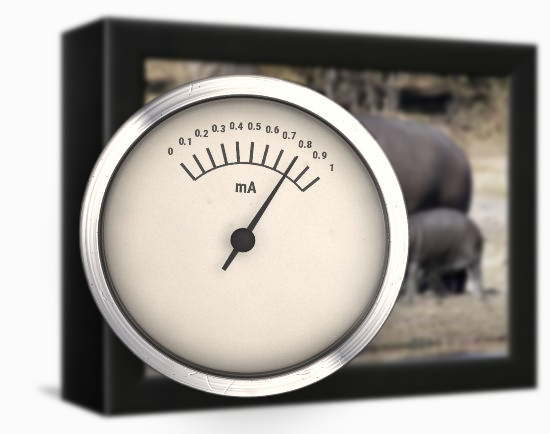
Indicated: 0.8,mA
